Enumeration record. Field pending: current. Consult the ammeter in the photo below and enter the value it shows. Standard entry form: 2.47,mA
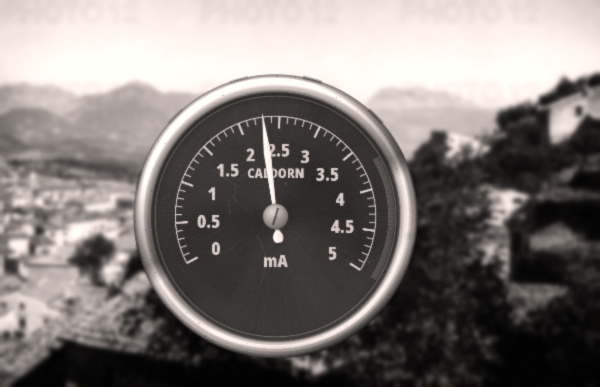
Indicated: 2.3,mA
